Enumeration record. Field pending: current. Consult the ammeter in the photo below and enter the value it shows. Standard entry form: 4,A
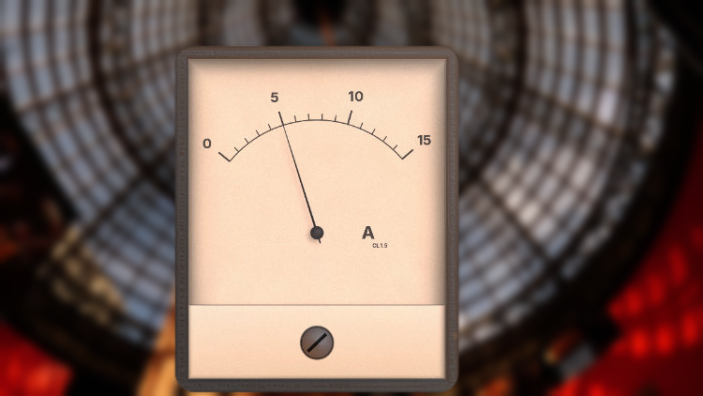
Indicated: 5,A
